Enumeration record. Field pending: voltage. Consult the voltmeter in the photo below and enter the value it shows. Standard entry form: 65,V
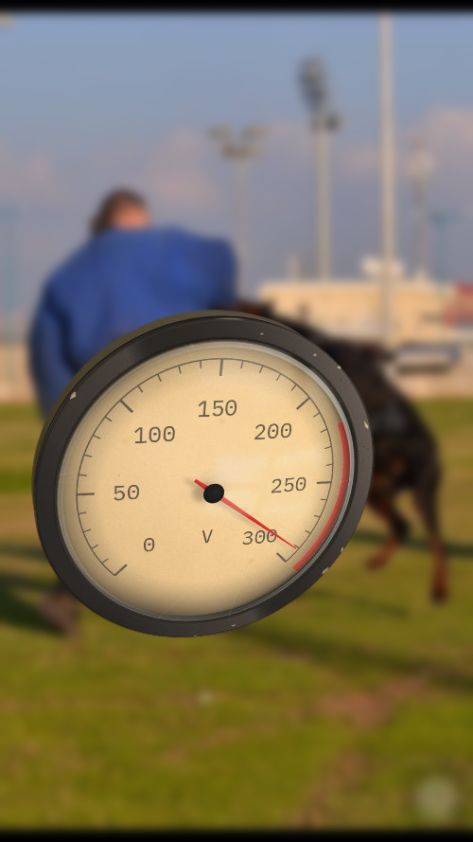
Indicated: 290,V
